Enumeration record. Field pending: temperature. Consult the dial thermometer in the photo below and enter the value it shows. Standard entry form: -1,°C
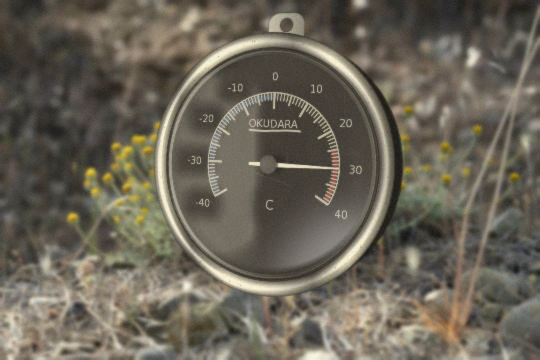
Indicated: 30,°C
